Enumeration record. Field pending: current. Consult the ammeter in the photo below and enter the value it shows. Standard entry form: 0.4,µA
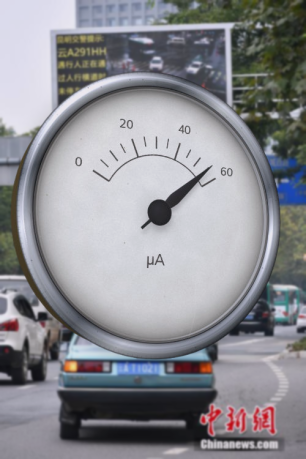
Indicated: 55,µA
